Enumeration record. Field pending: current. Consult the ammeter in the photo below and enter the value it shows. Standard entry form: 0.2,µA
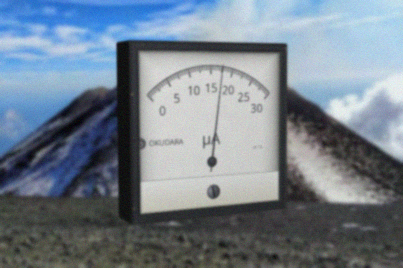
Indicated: 17.5,µA
